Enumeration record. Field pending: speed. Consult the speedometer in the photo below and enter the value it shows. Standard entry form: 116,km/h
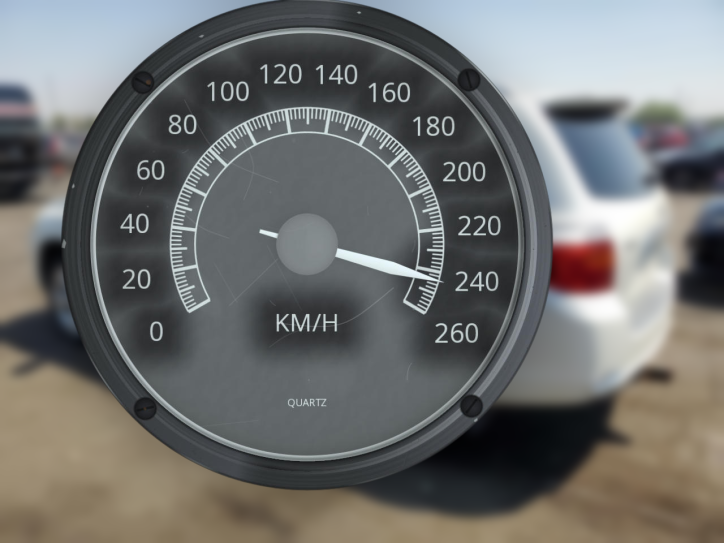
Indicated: 244,km/h
